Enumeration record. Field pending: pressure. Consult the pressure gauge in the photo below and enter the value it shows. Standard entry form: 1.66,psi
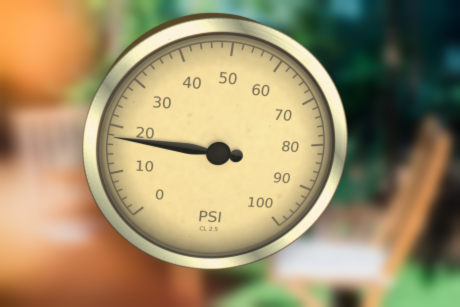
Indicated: 18,psi
